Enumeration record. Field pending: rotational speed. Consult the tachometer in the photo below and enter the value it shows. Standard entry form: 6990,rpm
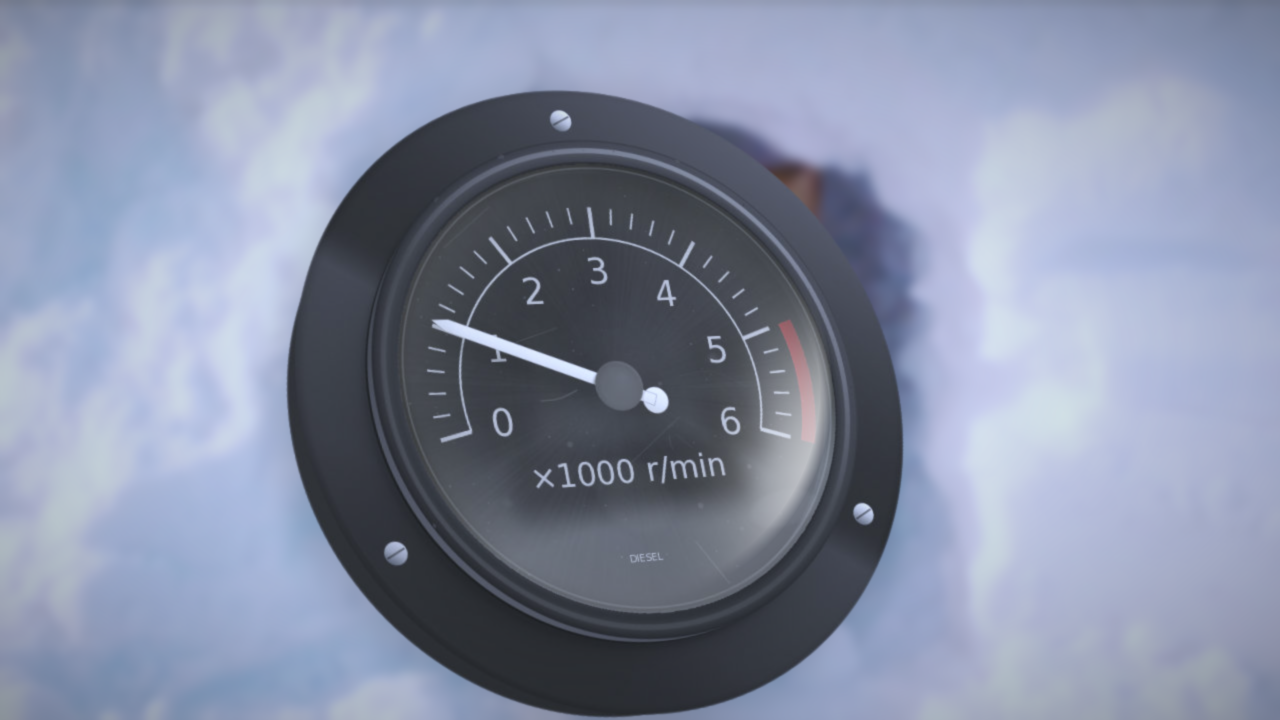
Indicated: 1000,rpm
